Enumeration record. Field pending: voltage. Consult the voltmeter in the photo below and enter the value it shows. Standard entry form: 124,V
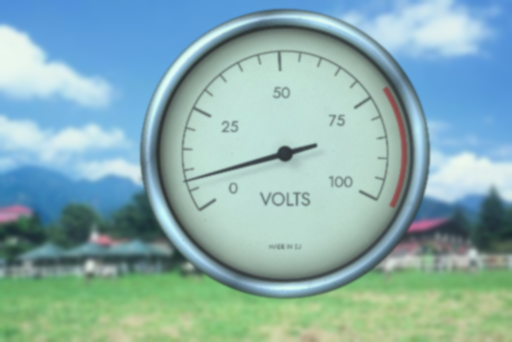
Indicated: 7.5,V
